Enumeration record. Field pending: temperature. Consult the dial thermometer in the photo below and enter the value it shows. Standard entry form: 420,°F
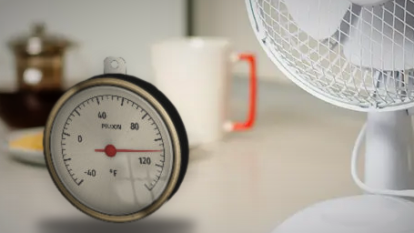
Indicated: 108,°F
